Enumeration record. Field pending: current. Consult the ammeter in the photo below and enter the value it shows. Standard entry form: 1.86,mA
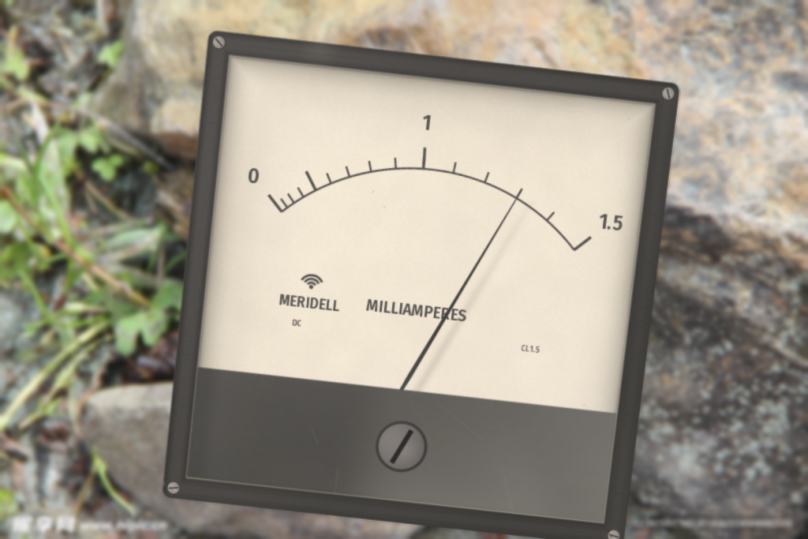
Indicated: 1.3,mA
